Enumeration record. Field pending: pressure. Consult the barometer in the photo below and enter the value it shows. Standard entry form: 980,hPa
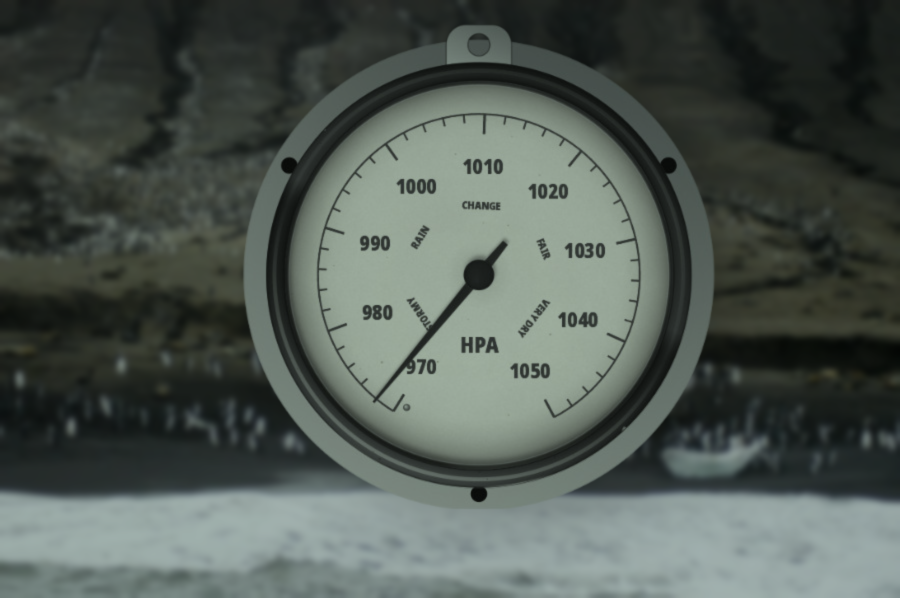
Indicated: 972,hPa
